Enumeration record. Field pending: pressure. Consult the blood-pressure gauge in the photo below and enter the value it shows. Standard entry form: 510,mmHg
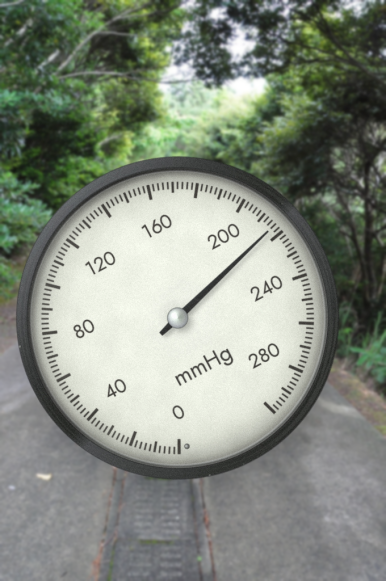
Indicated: 216,mmHg
